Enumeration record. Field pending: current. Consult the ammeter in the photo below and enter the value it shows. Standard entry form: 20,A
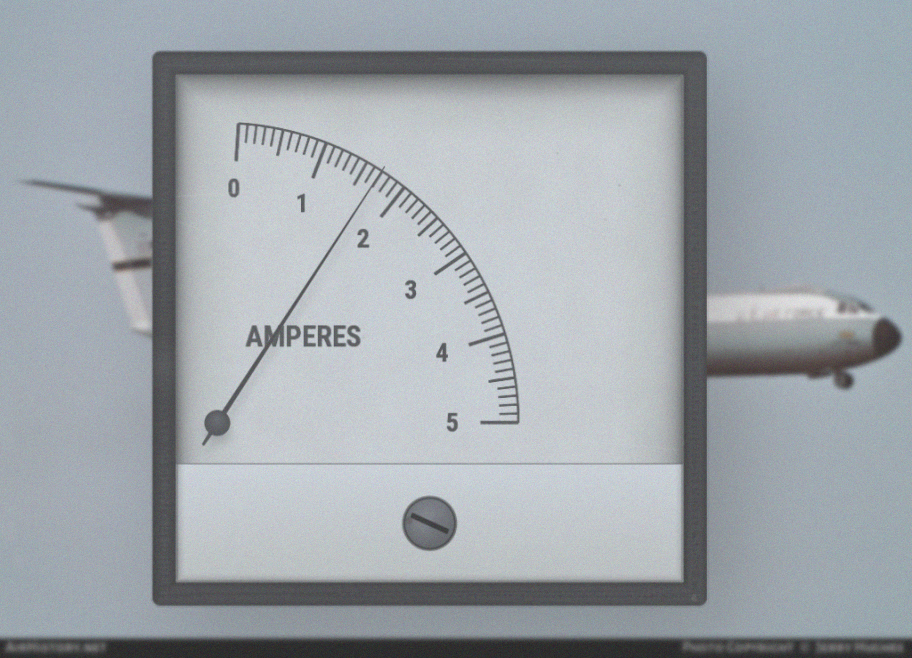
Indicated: 1.7,A
